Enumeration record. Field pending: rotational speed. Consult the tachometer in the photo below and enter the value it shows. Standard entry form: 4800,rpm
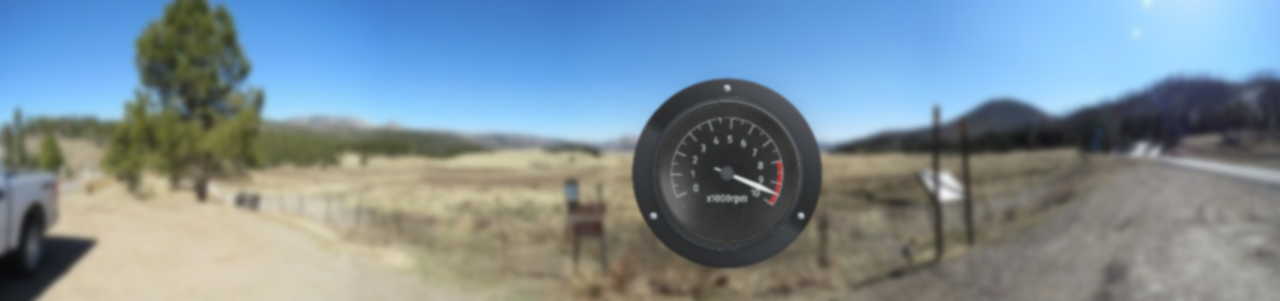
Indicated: 9500,rpm
